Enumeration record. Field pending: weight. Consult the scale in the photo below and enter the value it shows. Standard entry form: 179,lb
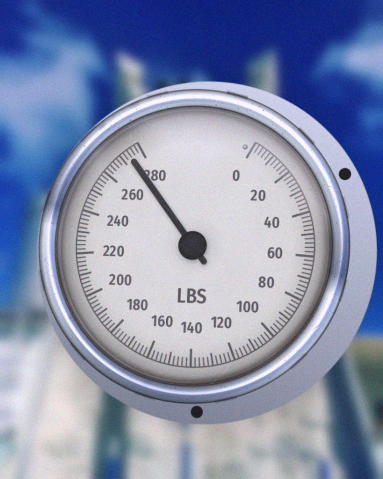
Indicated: 274,lb
